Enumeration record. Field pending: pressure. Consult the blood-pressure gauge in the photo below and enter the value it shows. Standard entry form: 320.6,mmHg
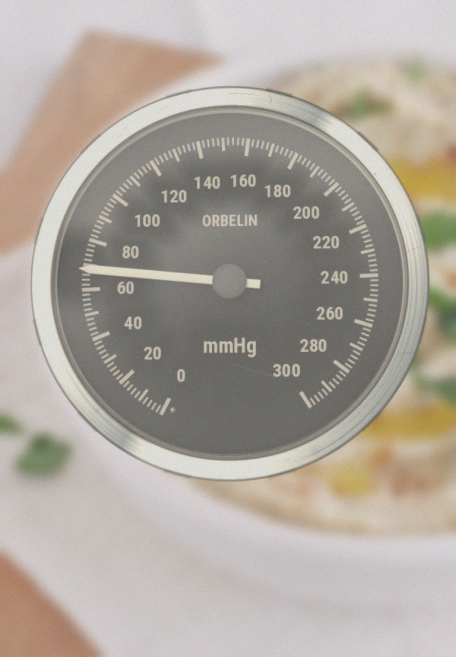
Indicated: 68,mmHg
